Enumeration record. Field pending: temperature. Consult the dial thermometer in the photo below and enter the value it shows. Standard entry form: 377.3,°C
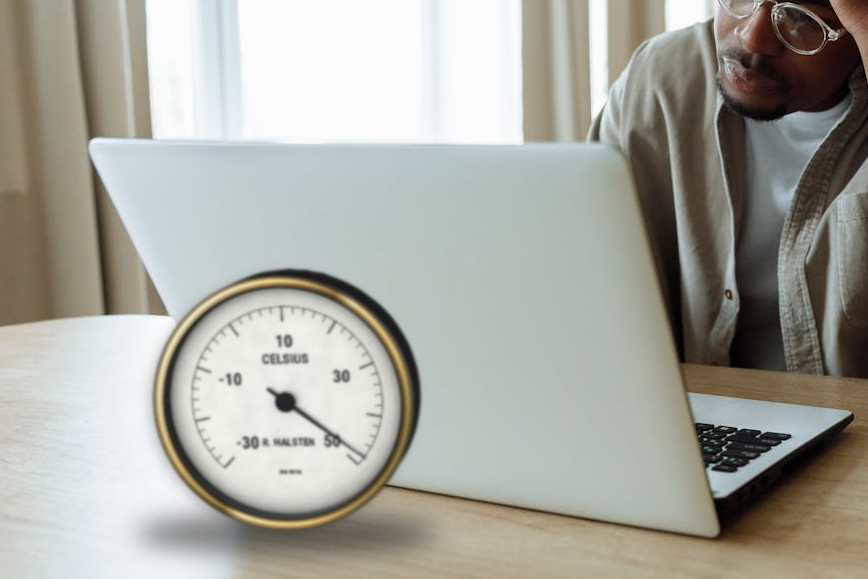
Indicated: 48,°C
